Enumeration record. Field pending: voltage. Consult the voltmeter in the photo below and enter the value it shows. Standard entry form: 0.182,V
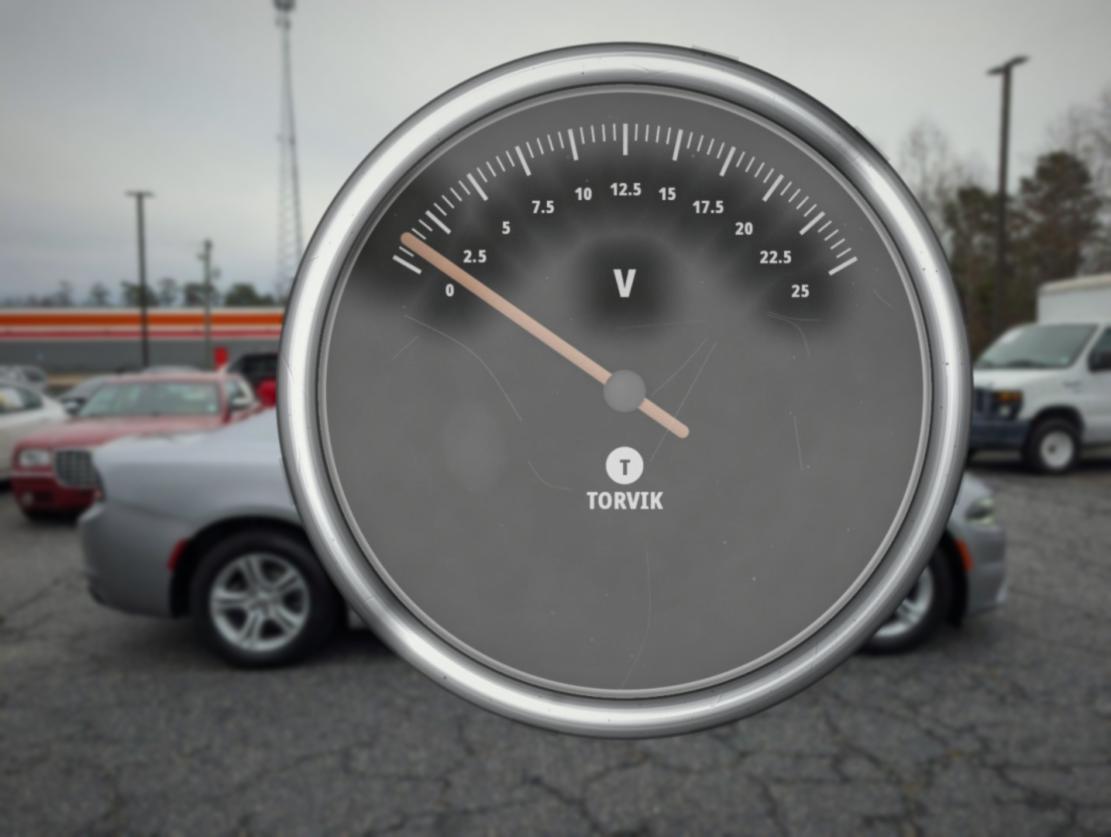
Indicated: 1,V
